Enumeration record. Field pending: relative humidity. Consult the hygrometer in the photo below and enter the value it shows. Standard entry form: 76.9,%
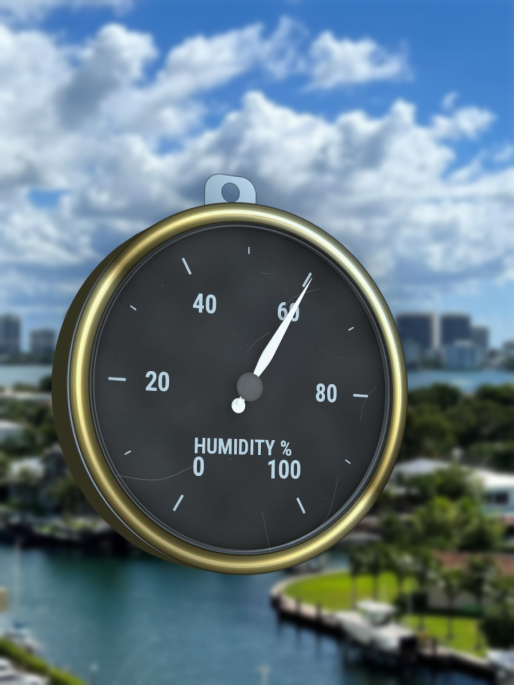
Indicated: 60,%
